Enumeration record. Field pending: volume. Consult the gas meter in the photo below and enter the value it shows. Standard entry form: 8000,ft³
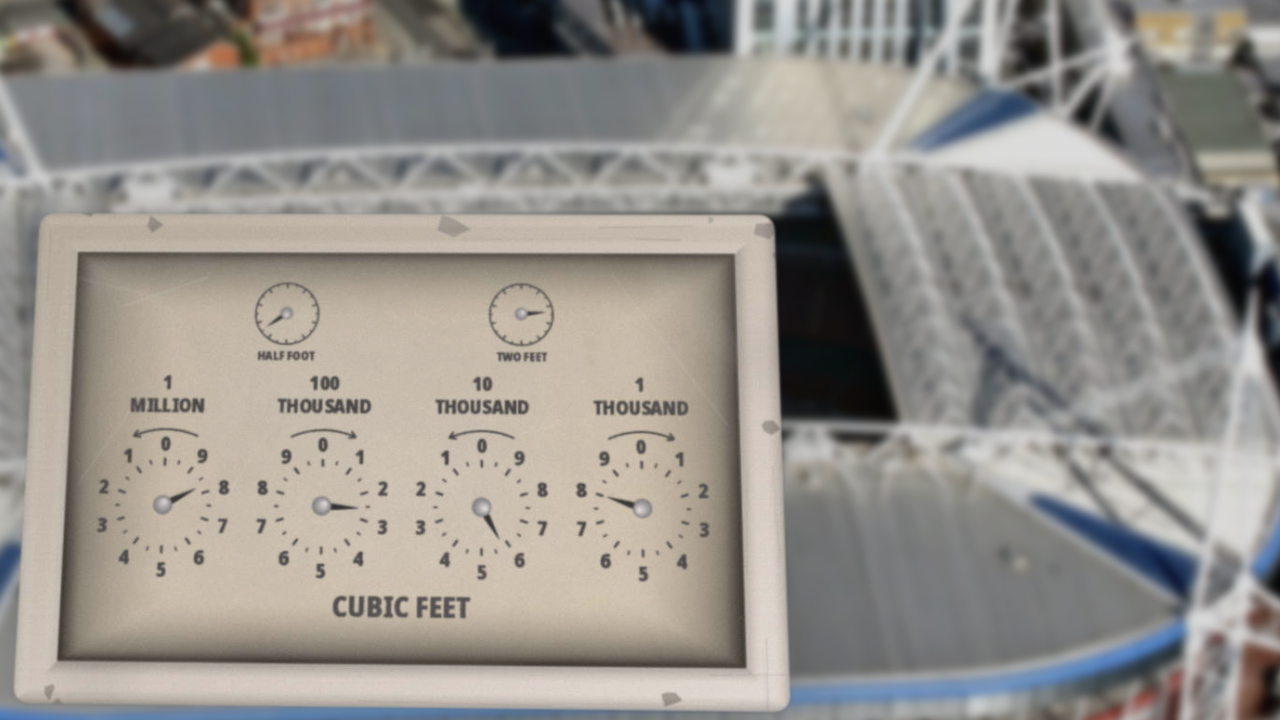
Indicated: 825800,ft³
